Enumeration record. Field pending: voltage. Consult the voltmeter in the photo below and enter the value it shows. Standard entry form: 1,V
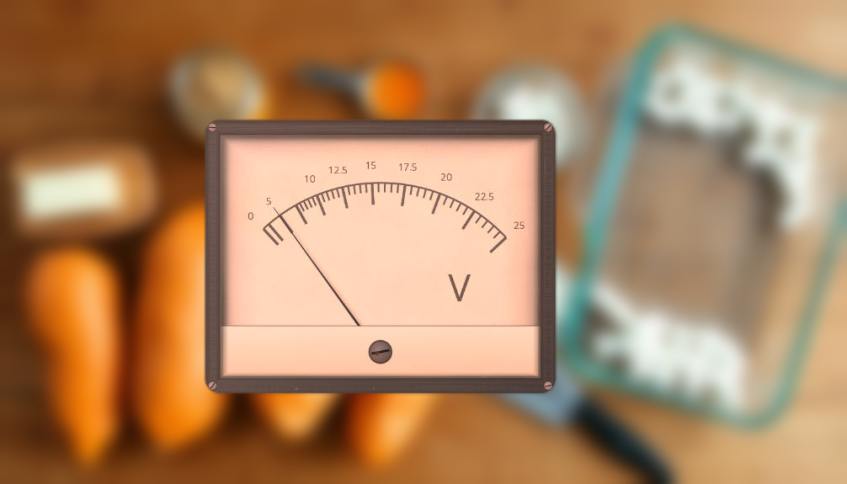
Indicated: 5,V
